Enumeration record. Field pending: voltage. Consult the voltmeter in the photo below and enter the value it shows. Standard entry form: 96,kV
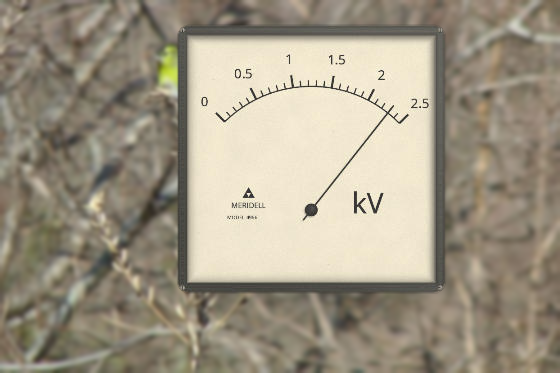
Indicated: 2.3,kV
